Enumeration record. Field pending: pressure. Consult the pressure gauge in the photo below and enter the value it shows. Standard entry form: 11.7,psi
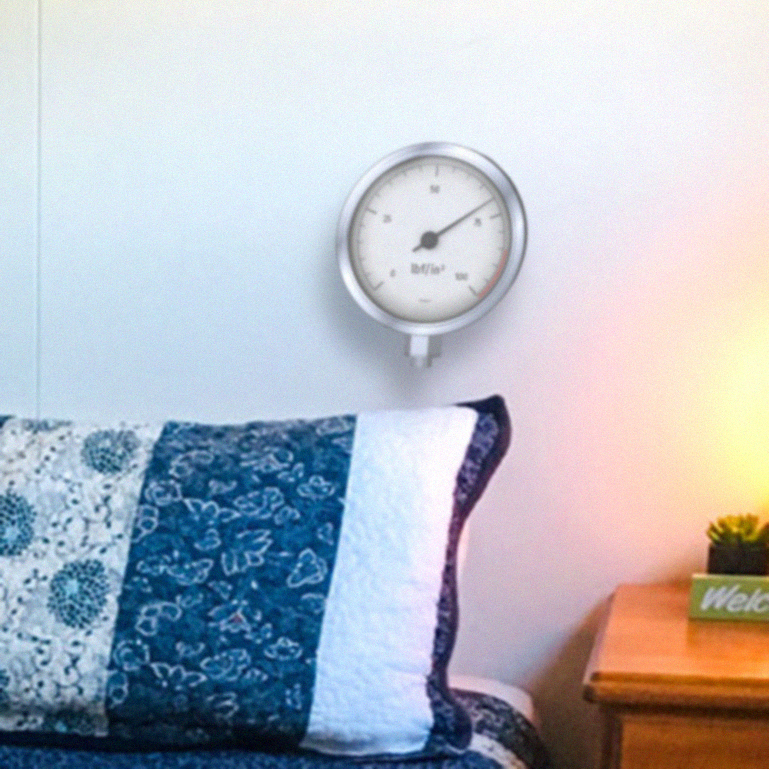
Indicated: 70,psi
